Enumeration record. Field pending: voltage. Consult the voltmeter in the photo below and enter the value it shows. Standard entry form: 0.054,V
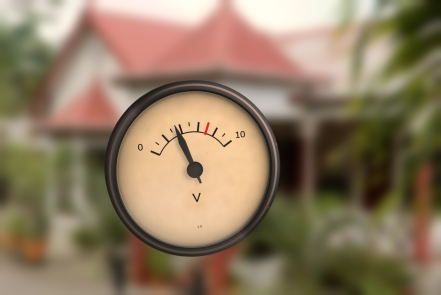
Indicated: 3.5,V
